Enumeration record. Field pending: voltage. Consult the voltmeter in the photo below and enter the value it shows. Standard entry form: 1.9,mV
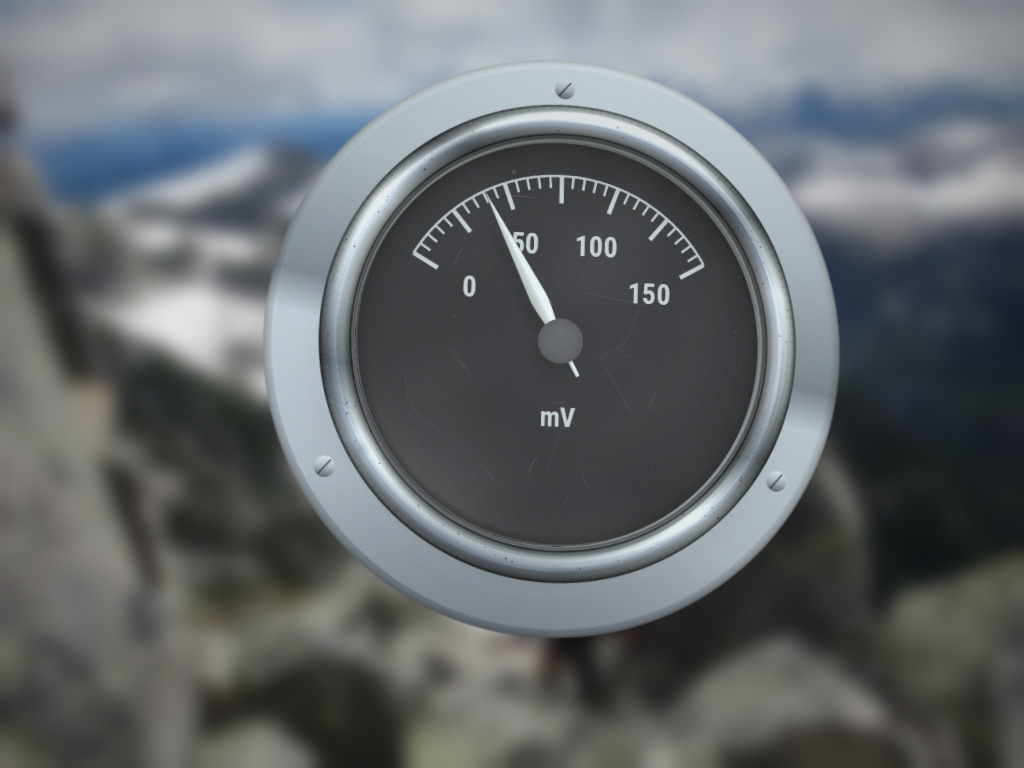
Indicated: 40,mV
